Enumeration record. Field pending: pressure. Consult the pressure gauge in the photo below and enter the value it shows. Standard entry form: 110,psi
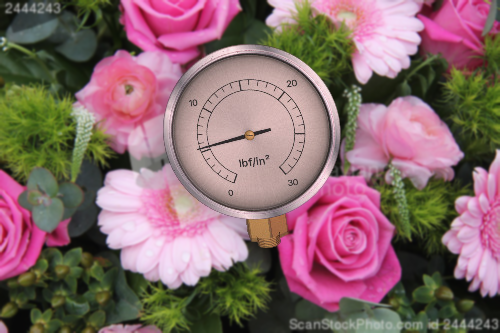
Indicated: 5.5,psi
